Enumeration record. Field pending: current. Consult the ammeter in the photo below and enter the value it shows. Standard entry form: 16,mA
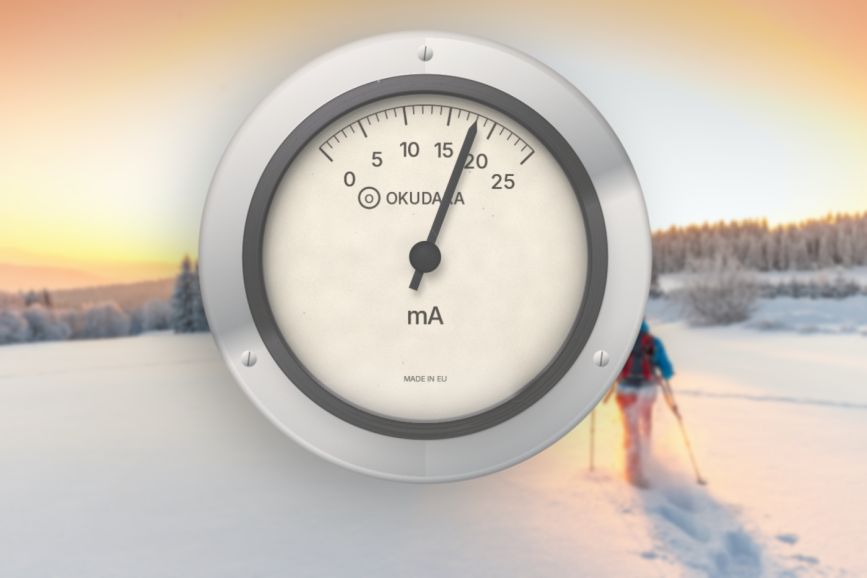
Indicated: 18,mA
